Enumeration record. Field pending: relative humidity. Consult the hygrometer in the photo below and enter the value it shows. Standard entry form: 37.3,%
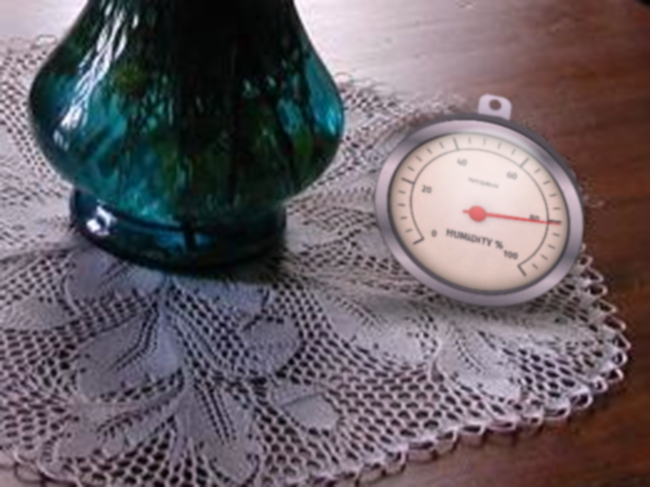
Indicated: 80,%
